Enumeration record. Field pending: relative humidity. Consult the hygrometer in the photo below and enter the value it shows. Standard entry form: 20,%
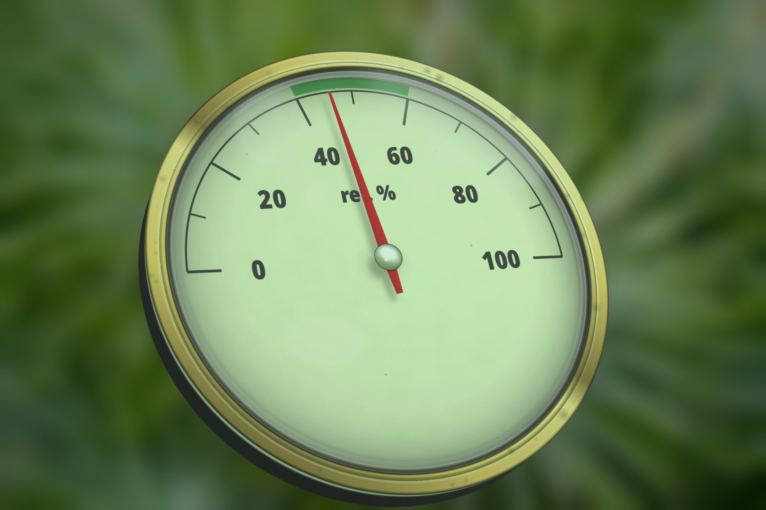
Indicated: 45,%
